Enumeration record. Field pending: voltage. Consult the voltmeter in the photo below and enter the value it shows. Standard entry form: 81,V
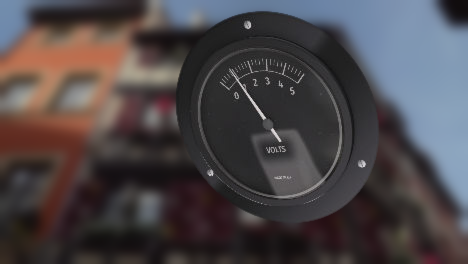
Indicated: 1,V
